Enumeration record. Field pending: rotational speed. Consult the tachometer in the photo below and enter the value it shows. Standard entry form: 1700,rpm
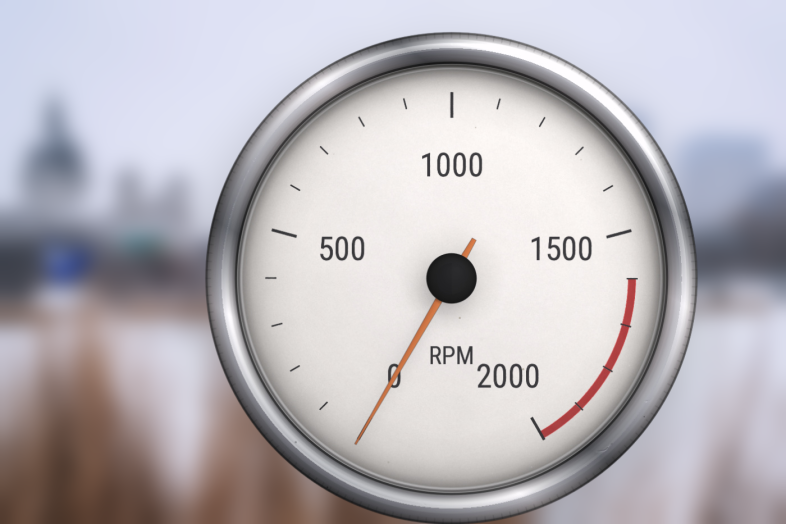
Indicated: 0,rpm
